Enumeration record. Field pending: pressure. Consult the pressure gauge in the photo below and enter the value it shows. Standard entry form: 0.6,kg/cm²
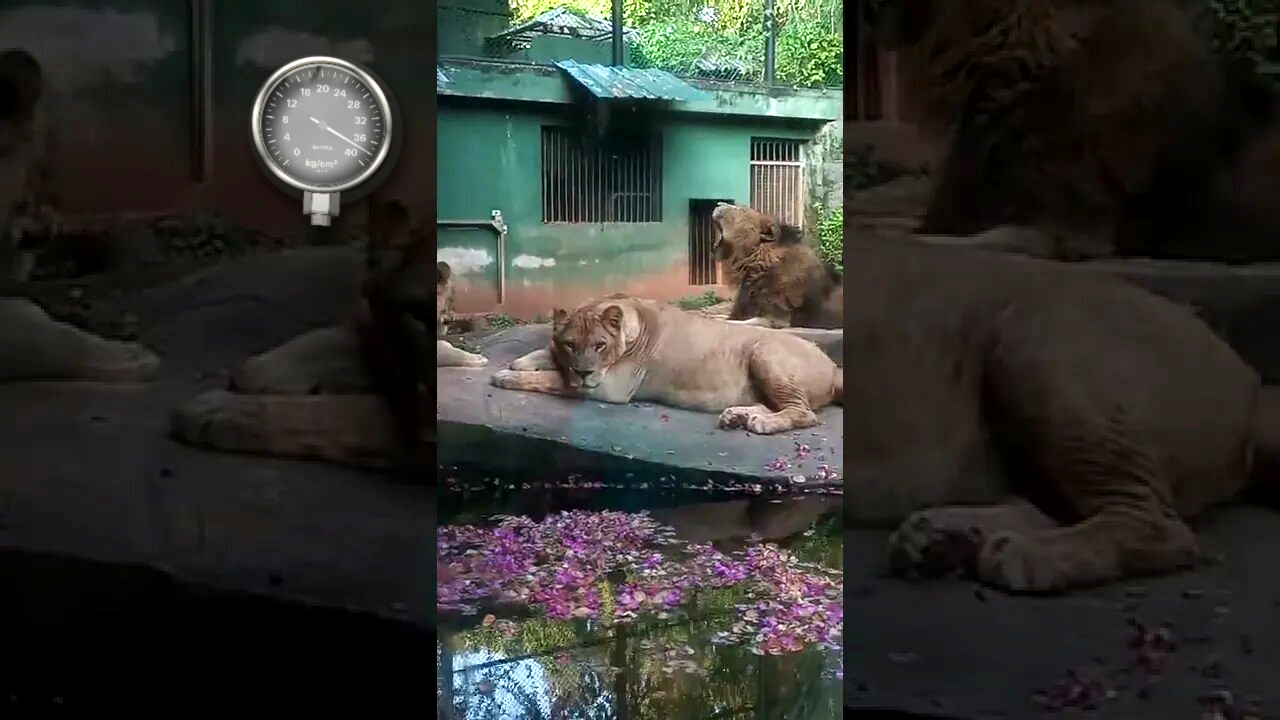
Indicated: 38,kg/cm²
